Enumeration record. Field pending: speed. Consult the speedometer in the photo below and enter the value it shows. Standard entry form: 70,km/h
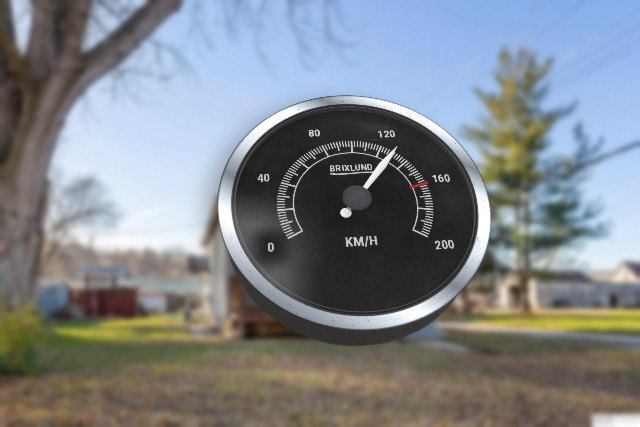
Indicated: 130,km/h
